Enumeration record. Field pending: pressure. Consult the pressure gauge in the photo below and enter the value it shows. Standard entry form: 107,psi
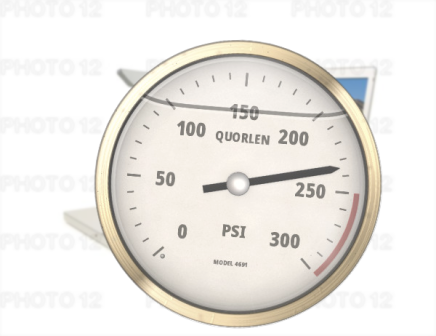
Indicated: 235,psi
